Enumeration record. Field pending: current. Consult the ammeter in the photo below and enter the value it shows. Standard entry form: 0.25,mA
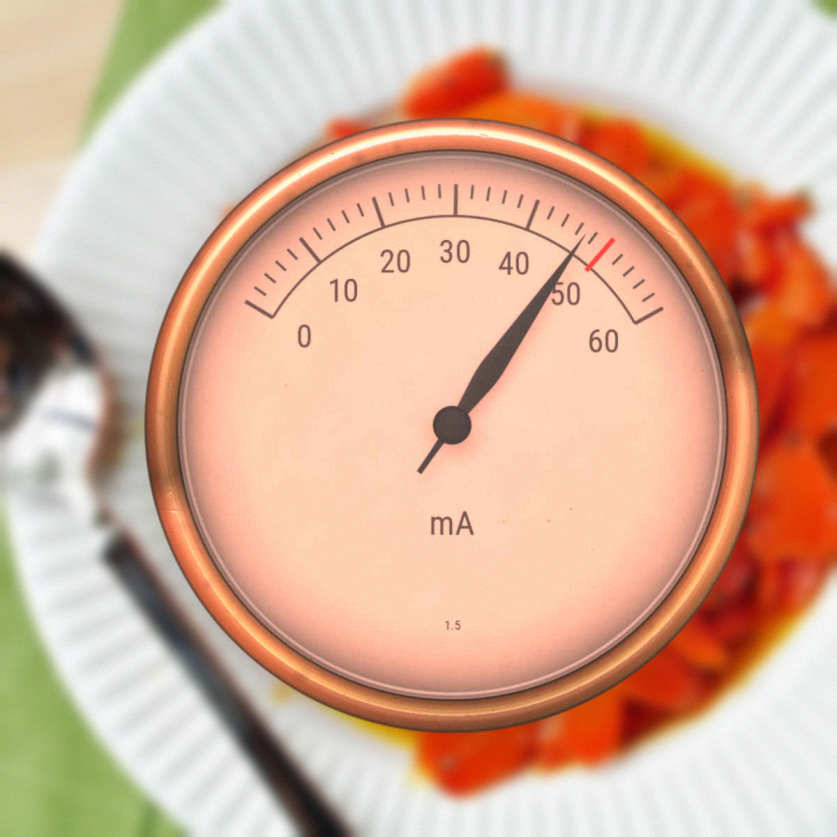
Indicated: 47,mA
